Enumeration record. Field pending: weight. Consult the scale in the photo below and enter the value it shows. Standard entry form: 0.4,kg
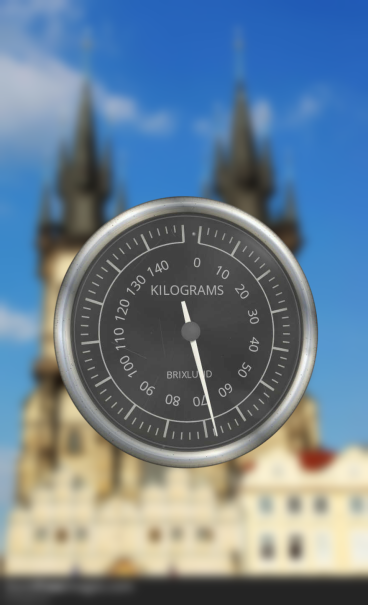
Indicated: 68,kg
